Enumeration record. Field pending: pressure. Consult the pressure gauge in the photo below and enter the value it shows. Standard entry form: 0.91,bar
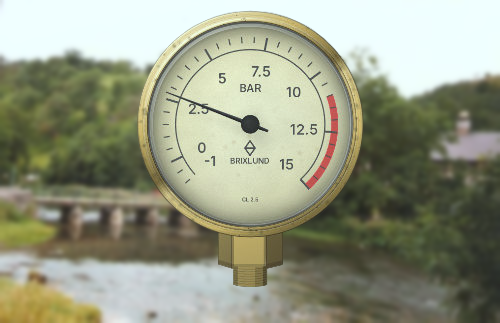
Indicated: 2.75,bar
